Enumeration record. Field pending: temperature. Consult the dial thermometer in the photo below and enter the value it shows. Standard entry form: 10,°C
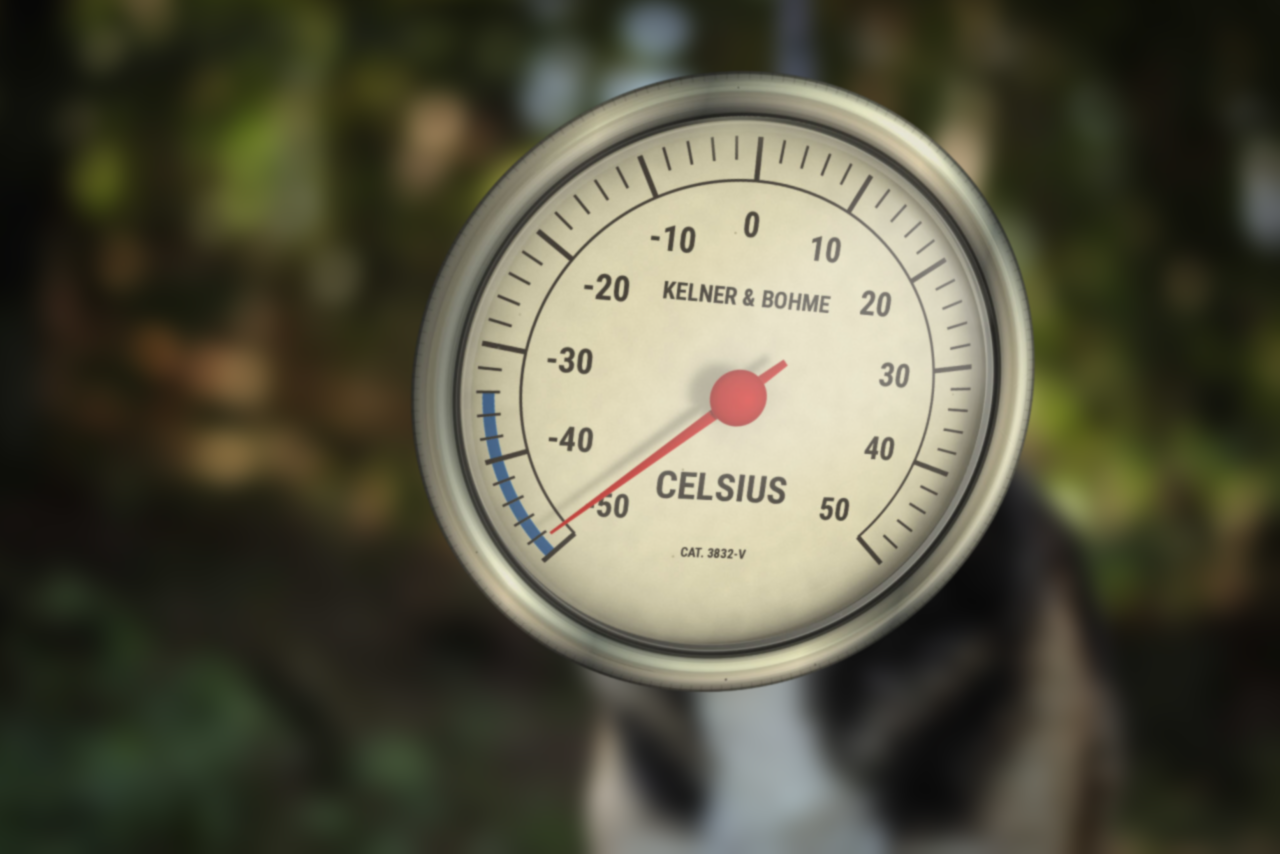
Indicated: -48,°C
